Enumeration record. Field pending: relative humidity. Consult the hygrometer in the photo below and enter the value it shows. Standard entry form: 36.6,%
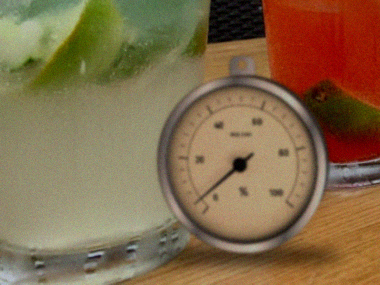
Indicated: 4,%
